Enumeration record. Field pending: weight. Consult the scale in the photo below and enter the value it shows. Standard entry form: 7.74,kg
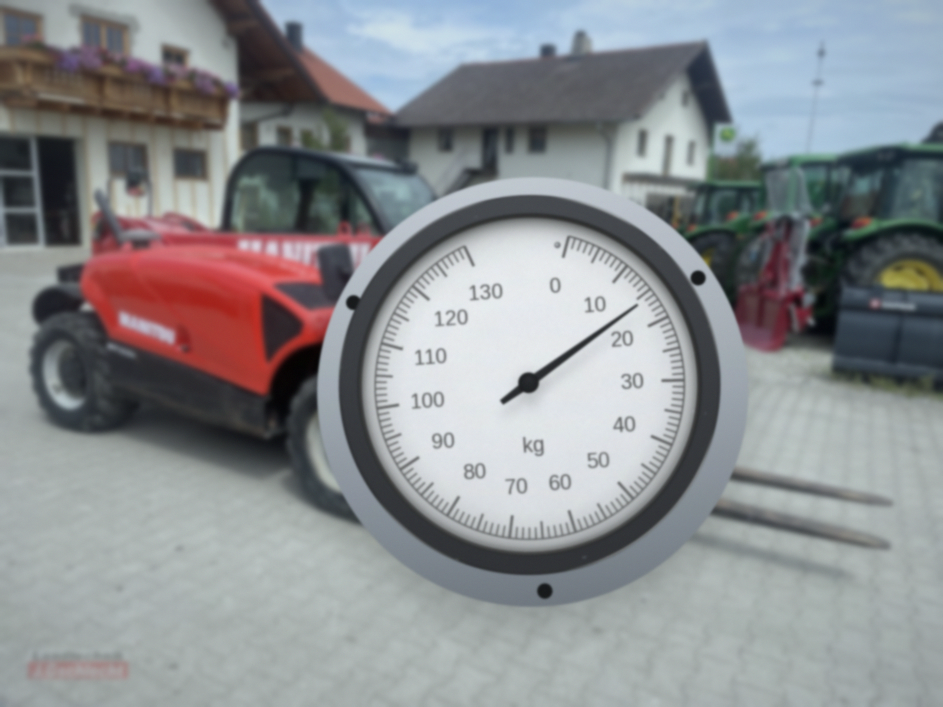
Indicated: 16,kg
